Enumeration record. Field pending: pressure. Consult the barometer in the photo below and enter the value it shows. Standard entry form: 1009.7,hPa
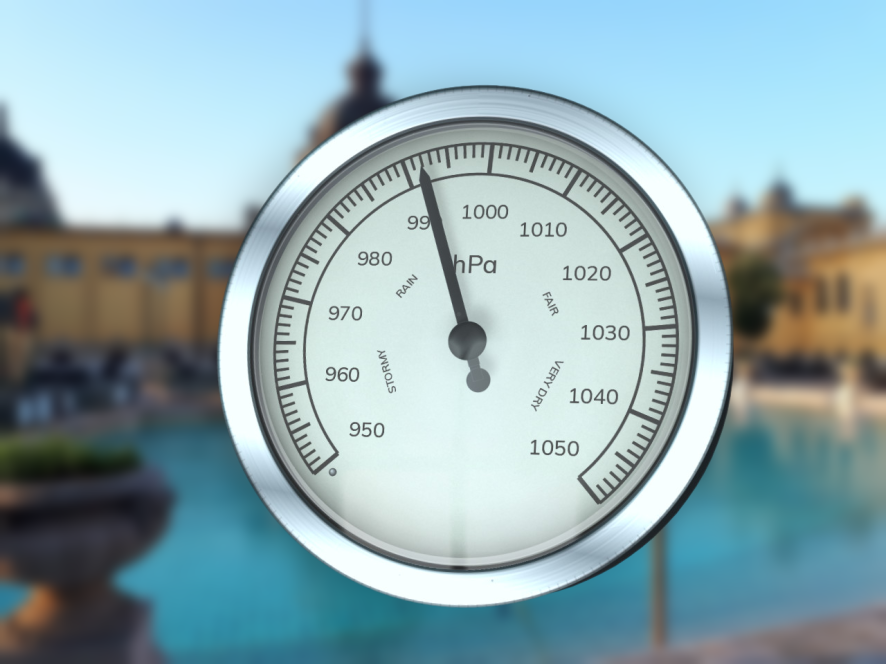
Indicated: 992,hPa
